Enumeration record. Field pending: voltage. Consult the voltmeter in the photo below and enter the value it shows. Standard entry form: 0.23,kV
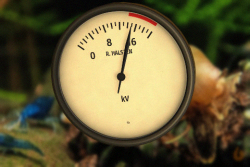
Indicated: 15,kV
